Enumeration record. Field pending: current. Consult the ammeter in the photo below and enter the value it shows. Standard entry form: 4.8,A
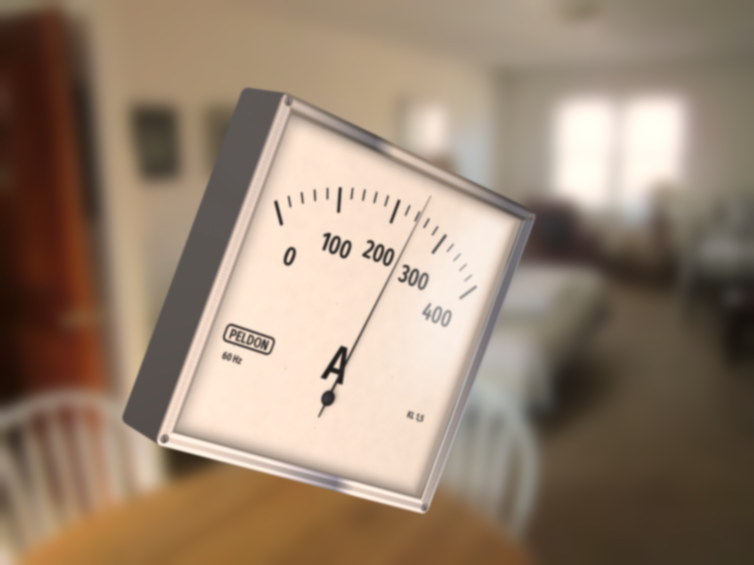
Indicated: 240,A
